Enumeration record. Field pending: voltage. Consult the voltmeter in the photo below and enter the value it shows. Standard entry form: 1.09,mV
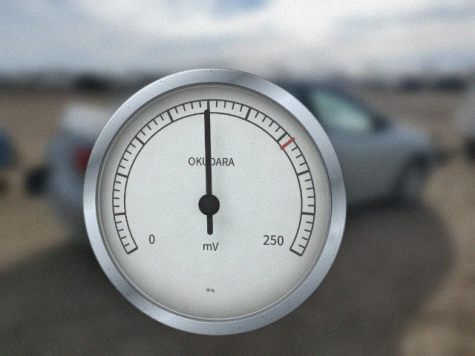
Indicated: 125,mV
